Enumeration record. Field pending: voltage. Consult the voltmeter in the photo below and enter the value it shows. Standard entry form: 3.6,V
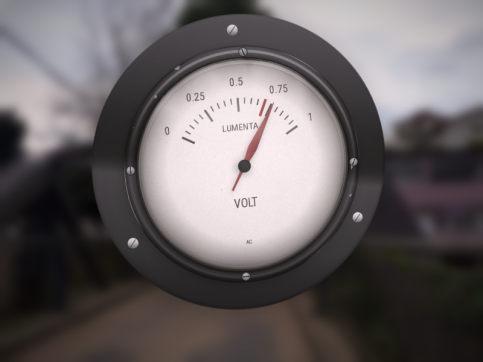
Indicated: 0.75,V
